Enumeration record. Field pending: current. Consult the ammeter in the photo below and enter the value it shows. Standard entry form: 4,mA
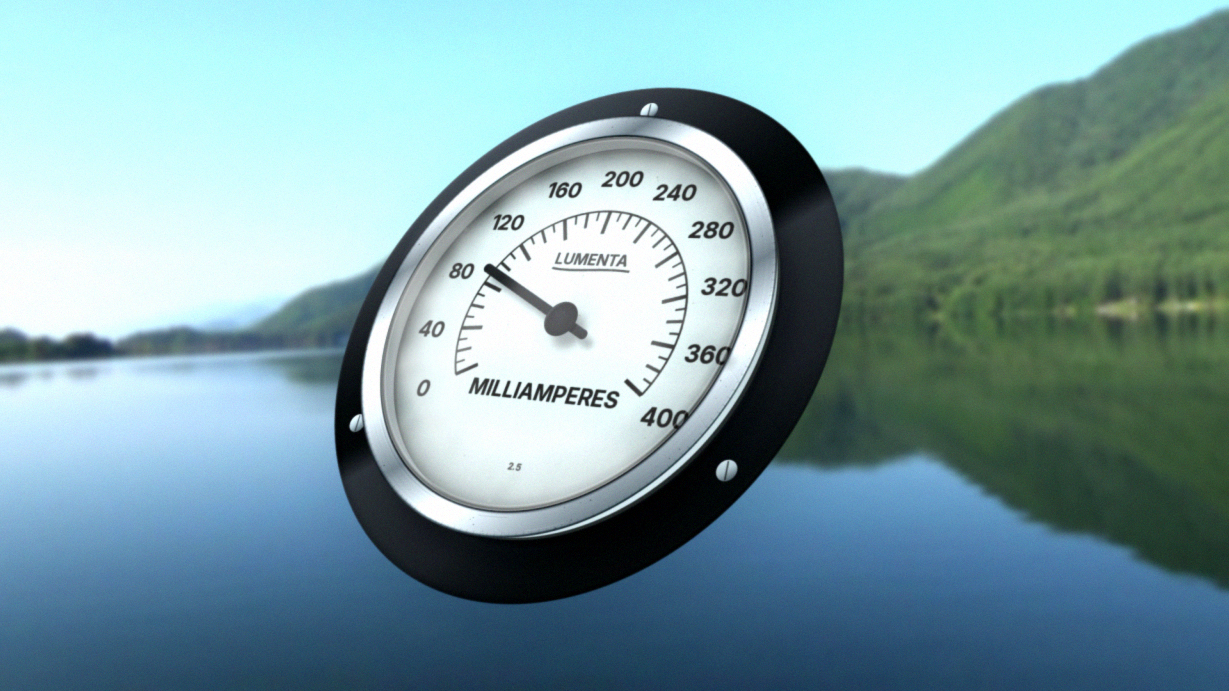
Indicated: 90,mA
